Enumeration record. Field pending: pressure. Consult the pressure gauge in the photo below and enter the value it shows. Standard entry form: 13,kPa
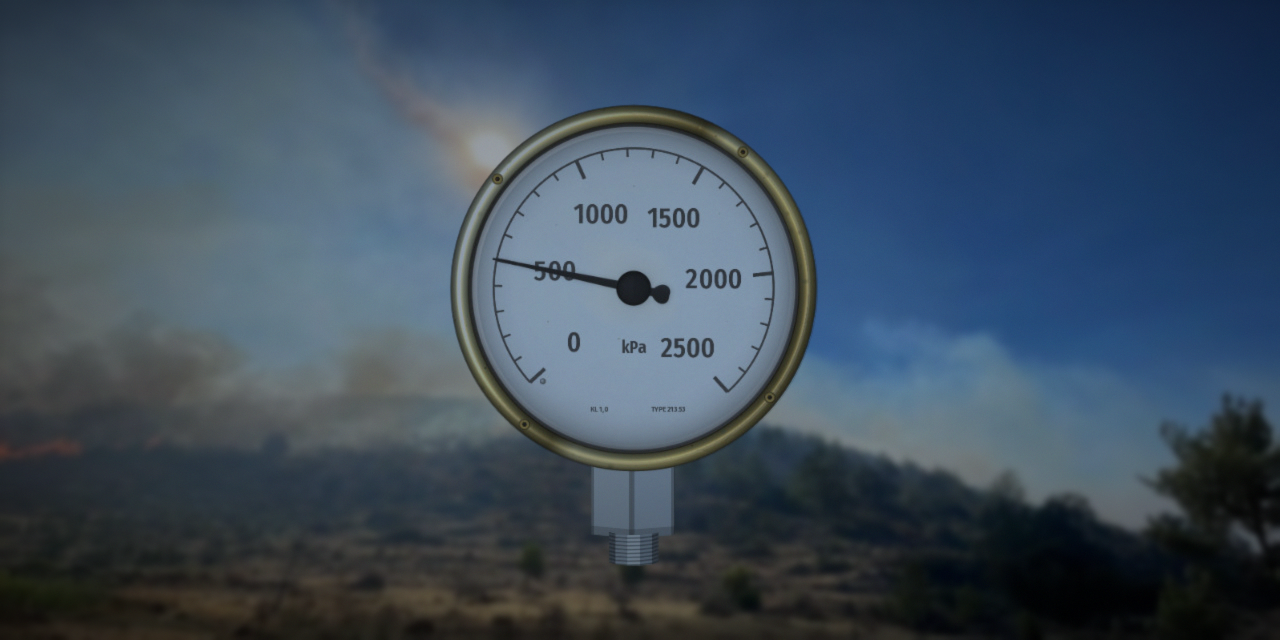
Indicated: 500,kPa
